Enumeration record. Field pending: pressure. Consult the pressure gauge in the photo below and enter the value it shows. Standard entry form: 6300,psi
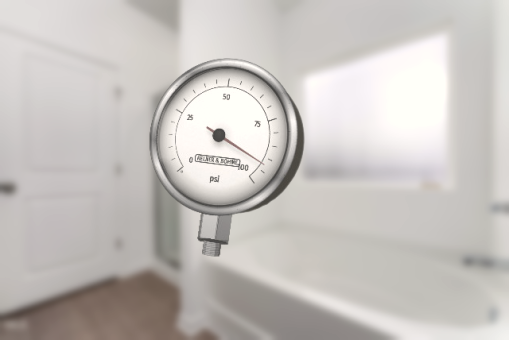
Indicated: 92.5,psi
